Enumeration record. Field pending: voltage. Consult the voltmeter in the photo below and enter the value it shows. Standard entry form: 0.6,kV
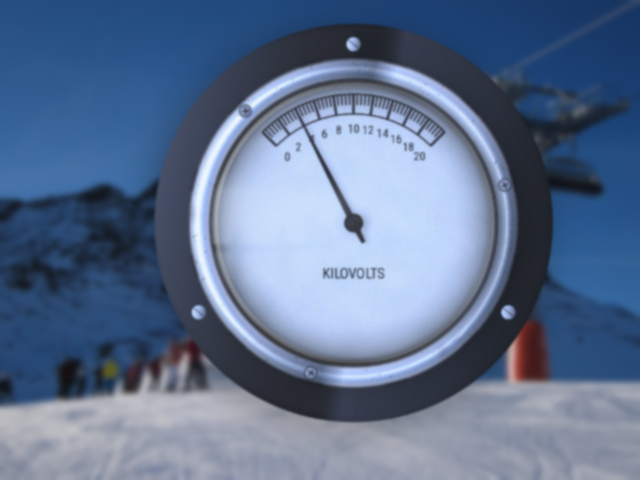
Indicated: 4,kV
